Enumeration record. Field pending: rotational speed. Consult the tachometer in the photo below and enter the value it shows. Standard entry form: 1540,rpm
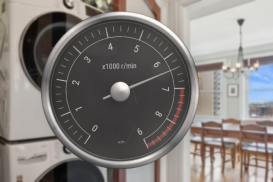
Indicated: 6400,rpm
